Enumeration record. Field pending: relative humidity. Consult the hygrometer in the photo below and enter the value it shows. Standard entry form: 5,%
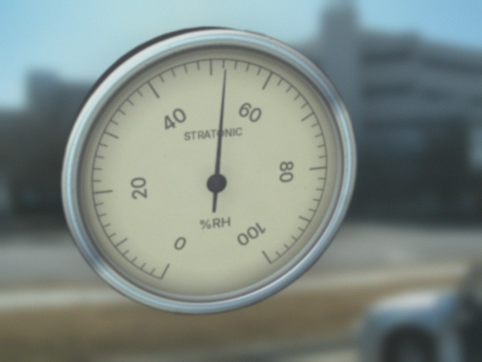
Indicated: 52,%
